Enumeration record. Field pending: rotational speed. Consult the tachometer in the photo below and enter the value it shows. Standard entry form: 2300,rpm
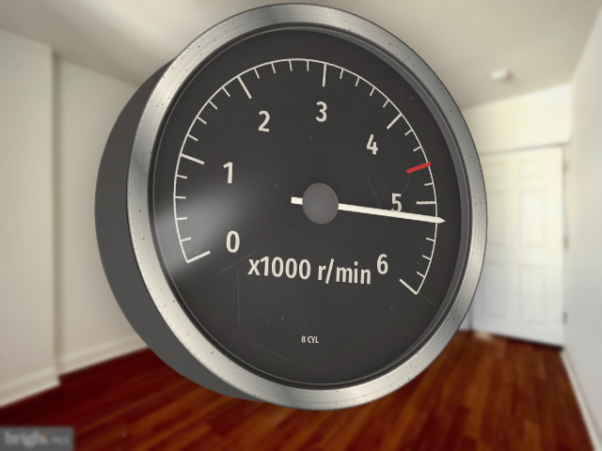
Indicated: 5200,rpm
